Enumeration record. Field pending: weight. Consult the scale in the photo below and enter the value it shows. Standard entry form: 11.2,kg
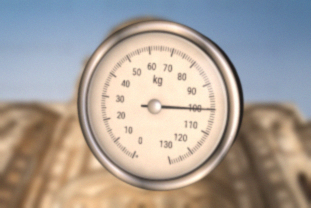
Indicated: 100,kg
